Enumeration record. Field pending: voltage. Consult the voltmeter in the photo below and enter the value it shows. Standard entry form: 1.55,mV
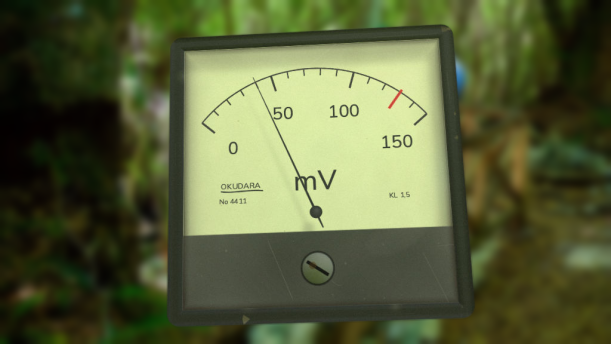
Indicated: 40,mV
